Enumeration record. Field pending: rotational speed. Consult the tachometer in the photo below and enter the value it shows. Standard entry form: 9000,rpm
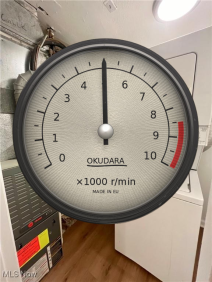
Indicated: 5000,rpm
